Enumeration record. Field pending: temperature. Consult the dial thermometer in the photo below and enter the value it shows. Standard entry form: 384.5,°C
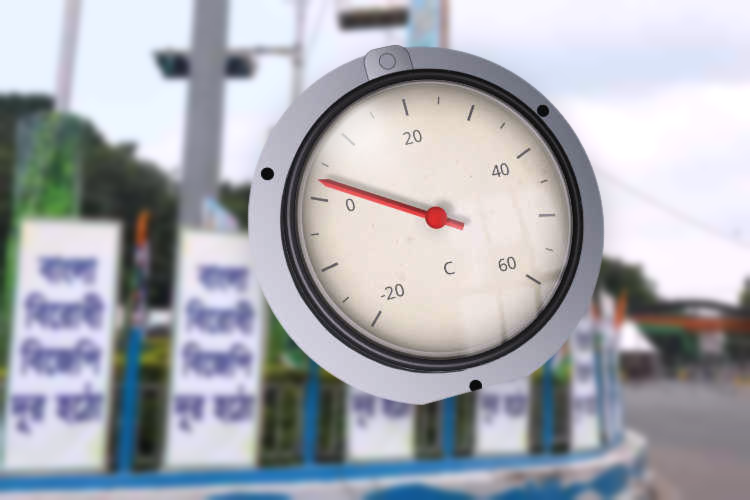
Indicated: 2.5,°C
